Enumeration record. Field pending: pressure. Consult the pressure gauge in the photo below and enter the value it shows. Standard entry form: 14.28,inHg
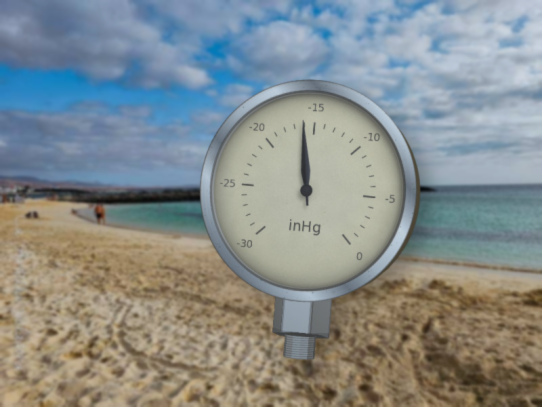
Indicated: -16,inHg
